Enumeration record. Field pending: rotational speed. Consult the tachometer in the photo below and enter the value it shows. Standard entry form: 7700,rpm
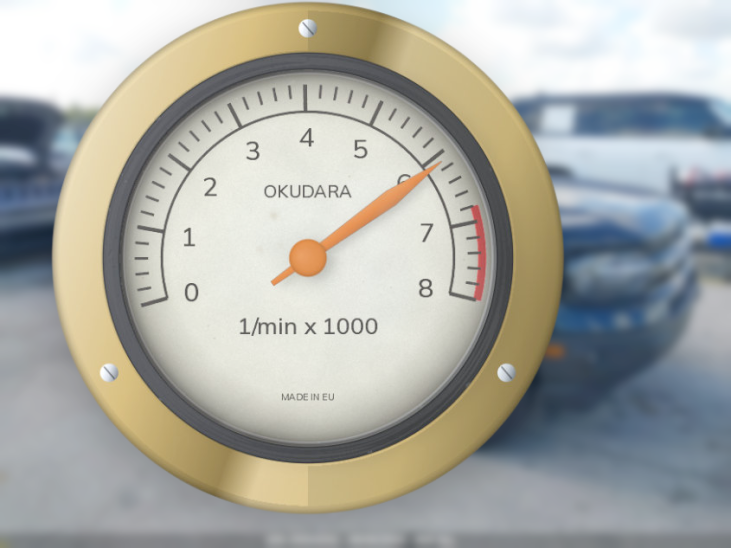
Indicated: 6100,rpm
